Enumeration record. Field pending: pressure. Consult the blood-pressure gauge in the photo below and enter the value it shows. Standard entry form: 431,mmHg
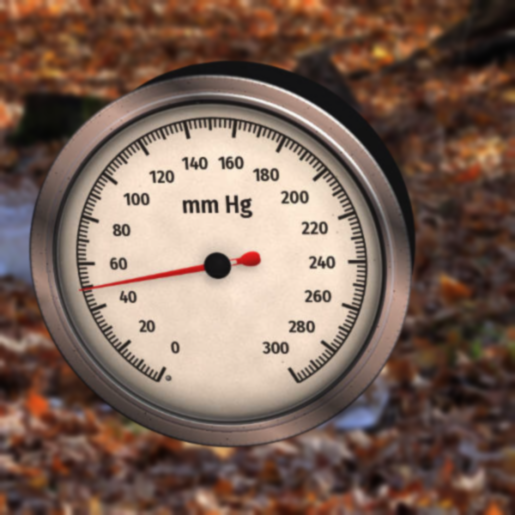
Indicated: 50,mmHg
